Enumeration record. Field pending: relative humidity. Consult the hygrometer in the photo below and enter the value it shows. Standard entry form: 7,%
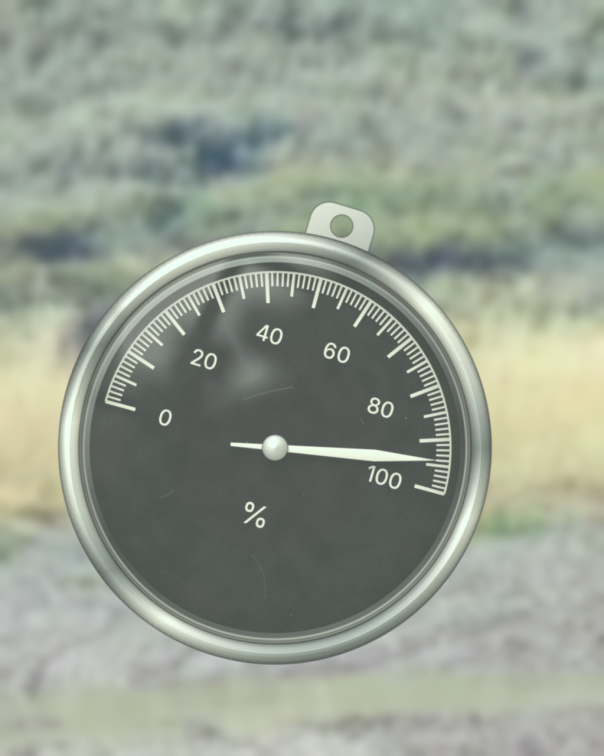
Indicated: 94,%
